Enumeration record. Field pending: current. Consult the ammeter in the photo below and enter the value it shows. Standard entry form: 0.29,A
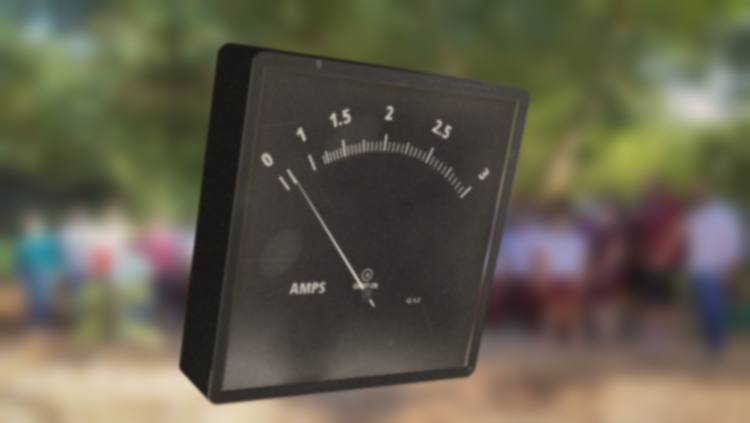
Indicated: 0.5,A
